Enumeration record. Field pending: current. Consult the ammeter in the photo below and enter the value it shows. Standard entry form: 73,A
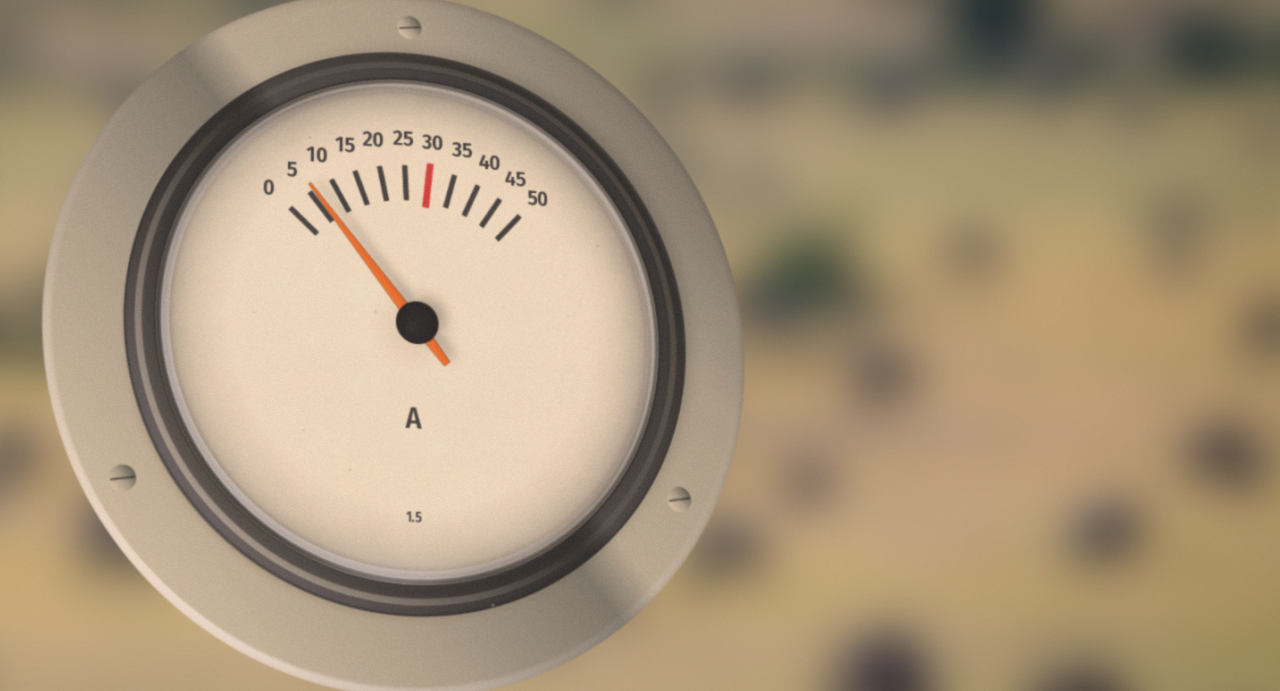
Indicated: 5,A
